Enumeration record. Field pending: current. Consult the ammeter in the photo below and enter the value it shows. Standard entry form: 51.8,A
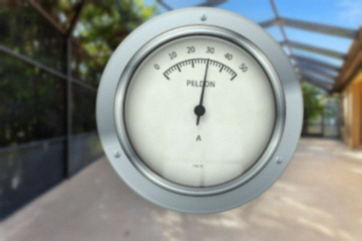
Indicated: 30,A
